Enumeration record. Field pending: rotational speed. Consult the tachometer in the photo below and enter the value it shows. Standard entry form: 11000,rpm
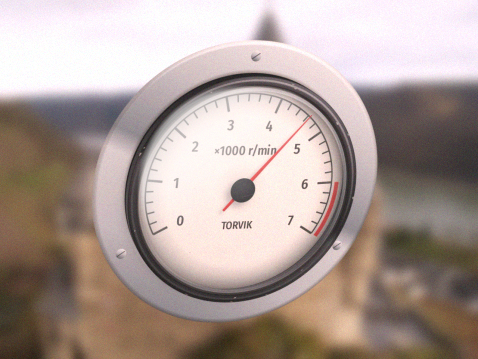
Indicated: 4600,rpm
